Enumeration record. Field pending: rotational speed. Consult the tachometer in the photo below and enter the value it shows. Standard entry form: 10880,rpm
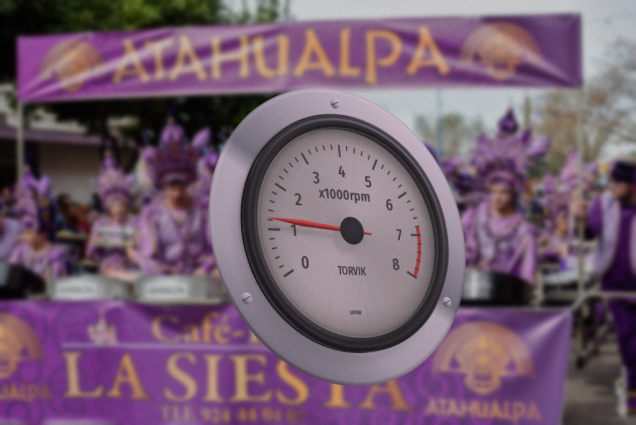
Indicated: 1200,rpm
